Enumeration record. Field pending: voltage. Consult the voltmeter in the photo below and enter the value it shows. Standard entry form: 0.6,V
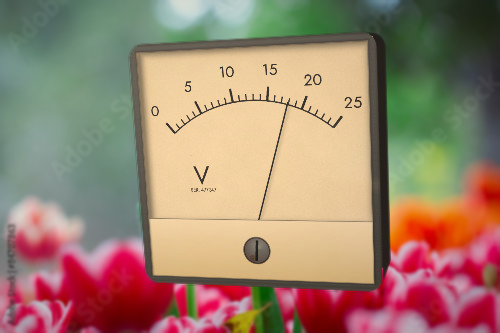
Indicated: 18,V
